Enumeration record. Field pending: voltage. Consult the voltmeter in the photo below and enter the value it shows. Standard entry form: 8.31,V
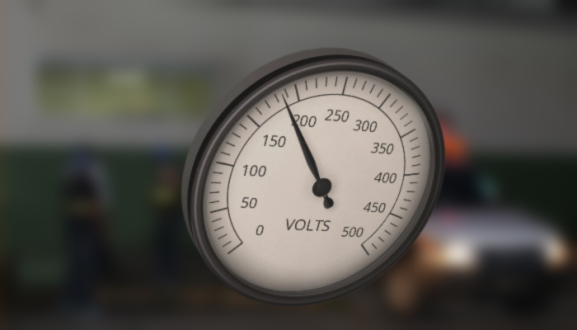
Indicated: 185,V
